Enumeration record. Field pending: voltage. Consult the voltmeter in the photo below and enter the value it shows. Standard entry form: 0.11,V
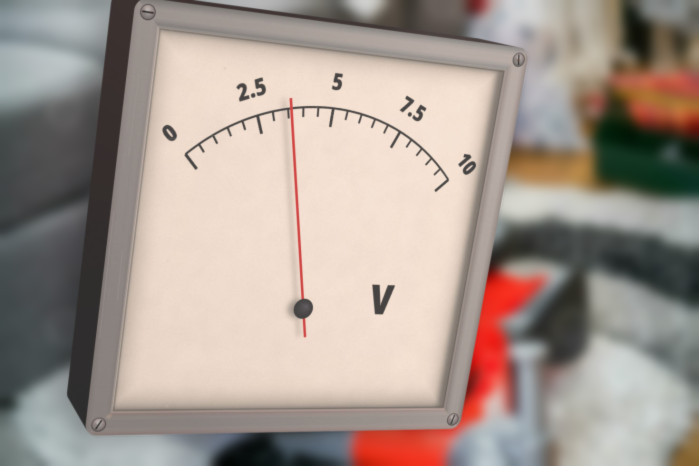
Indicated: 3.5,V
